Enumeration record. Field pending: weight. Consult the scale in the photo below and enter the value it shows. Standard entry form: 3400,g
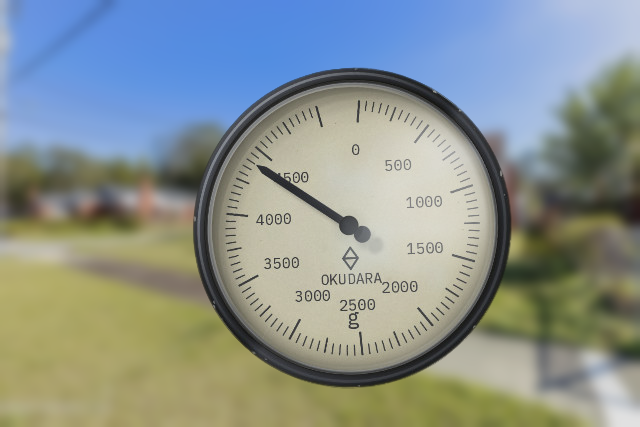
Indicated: 4400,g
